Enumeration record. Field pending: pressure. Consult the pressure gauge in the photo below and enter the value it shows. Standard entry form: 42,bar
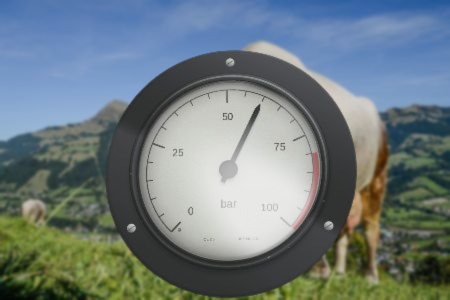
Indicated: 60,bar
